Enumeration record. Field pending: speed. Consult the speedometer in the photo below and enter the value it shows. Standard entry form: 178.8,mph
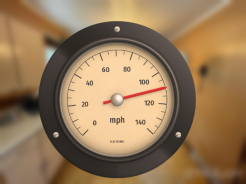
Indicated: 110,mph
